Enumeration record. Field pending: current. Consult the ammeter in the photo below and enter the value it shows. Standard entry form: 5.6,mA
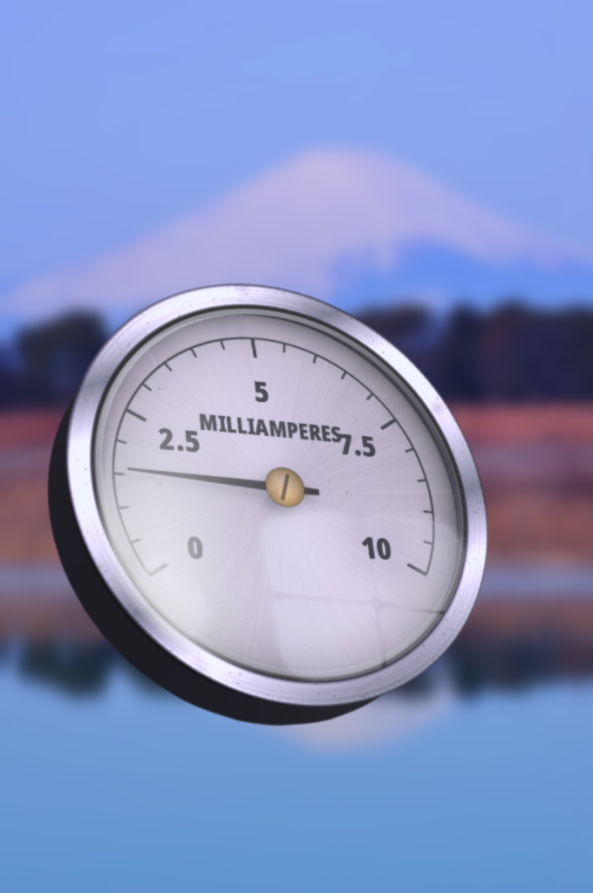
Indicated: 1.5,mA
